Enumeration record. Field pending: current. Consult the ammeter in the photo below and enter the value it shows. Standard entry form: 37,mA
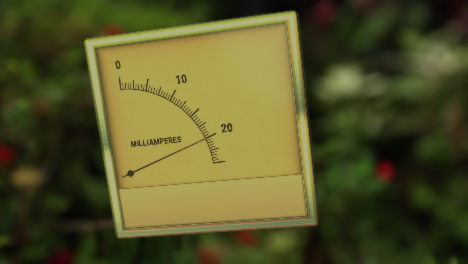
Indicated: 20,mA
